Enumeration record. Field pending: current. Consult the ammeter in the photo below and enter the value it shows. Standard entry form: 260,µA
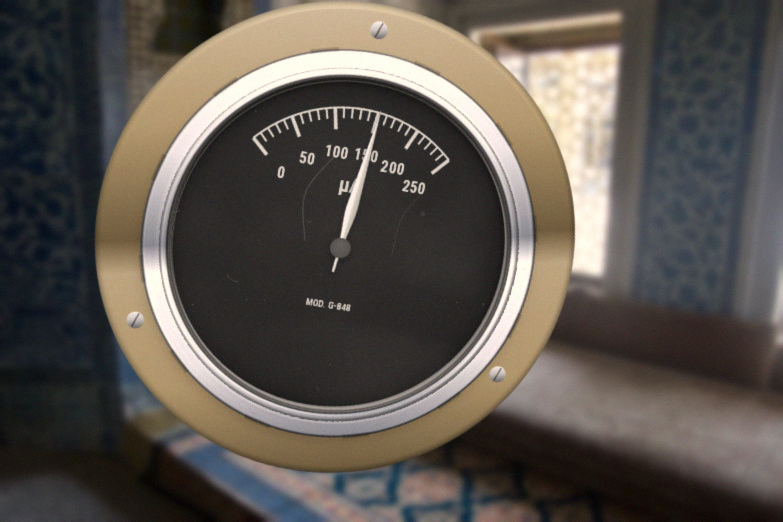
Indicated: 150,µA
